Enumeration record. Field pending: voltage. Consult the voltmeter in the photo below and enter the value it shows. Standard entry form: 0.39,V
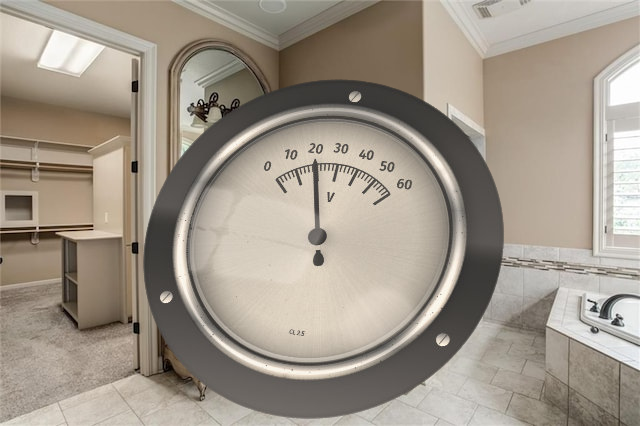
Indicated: 20,V
